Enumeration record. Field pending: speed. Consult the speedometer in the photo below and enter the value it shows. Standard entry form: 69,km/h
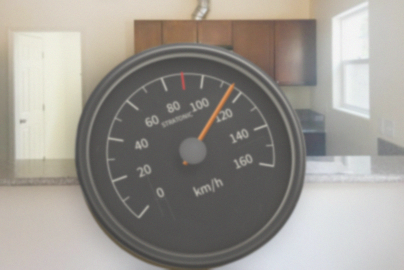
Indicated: 115,km/h
